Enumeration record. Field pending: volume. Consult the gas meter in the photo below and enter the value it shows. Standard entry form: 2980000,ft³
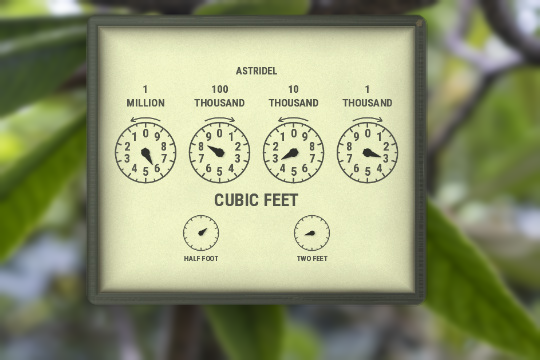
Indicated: 583300,ft³
